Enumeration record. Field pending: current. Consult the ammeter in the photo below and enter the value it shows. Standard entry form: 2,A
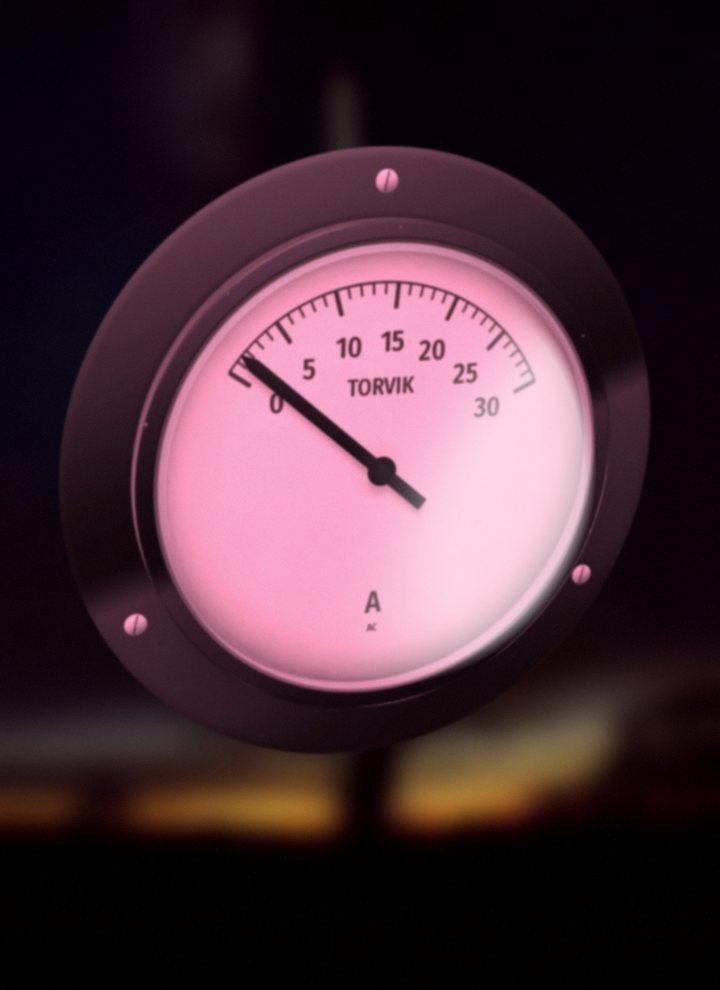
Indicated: 1.5,A
